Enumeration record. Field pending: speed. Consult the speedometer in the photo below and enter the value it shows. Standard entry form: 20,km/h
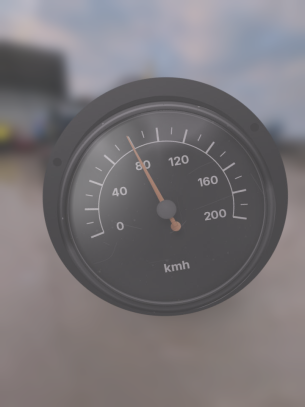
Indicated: 80,km/h
